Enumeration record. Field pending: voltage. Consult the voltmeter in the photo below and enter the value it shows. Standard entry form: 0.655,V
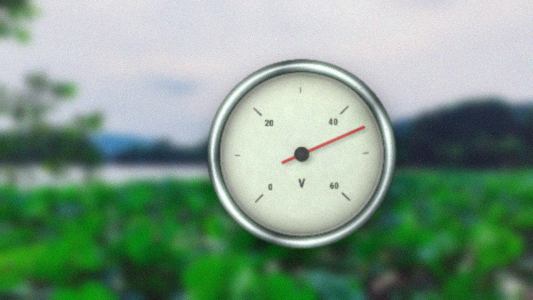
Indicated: 45,V
